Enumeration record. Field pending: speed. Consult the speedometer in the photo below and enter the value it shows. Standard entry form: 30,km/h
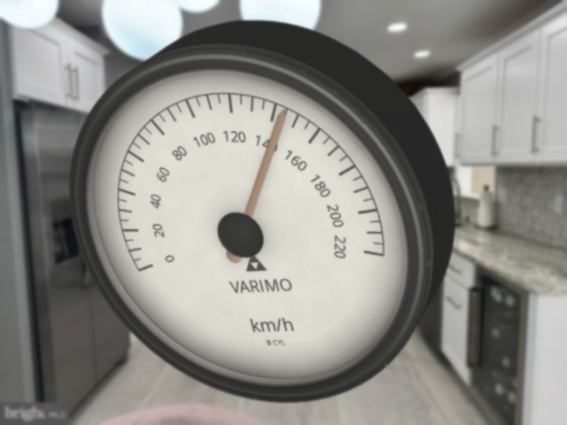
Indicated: 145,km/h
